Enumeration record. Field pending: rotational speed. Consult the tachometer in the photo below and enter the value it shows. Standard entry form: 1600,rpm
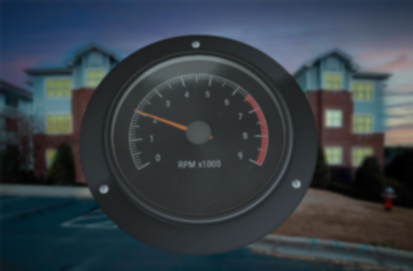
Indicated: 2000,rpm
